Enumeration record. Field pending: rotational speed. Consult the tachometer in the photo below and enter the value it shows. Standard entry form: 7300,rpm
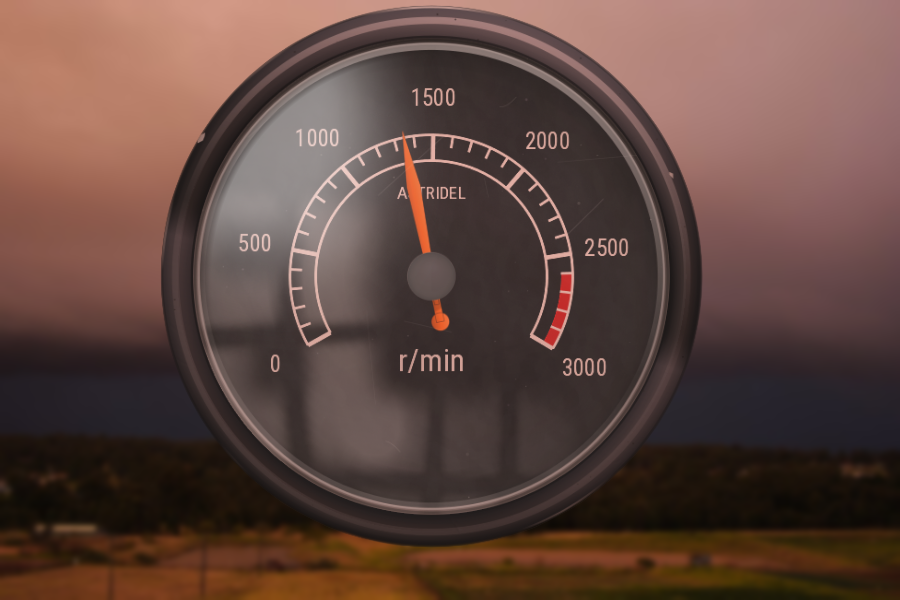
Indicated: 1350,rpm
